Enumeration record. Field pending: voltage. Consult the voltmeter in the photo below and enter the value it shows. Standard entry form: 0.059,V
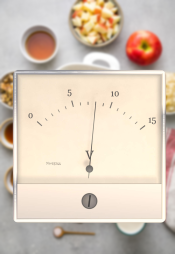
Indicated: 8,V
